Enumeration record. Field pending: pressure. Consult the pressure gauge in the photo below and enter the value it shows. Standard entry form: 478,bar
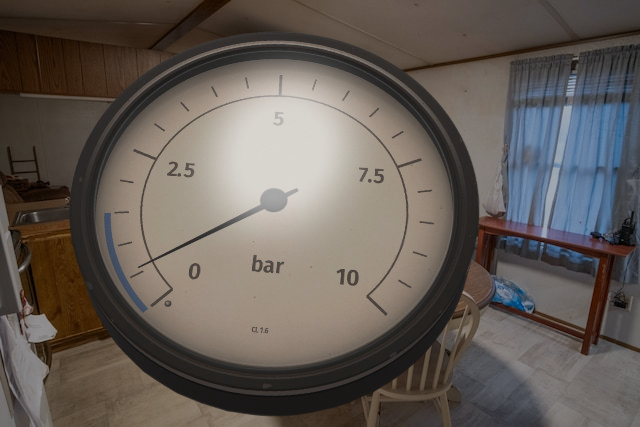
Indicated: 0.5,bar
